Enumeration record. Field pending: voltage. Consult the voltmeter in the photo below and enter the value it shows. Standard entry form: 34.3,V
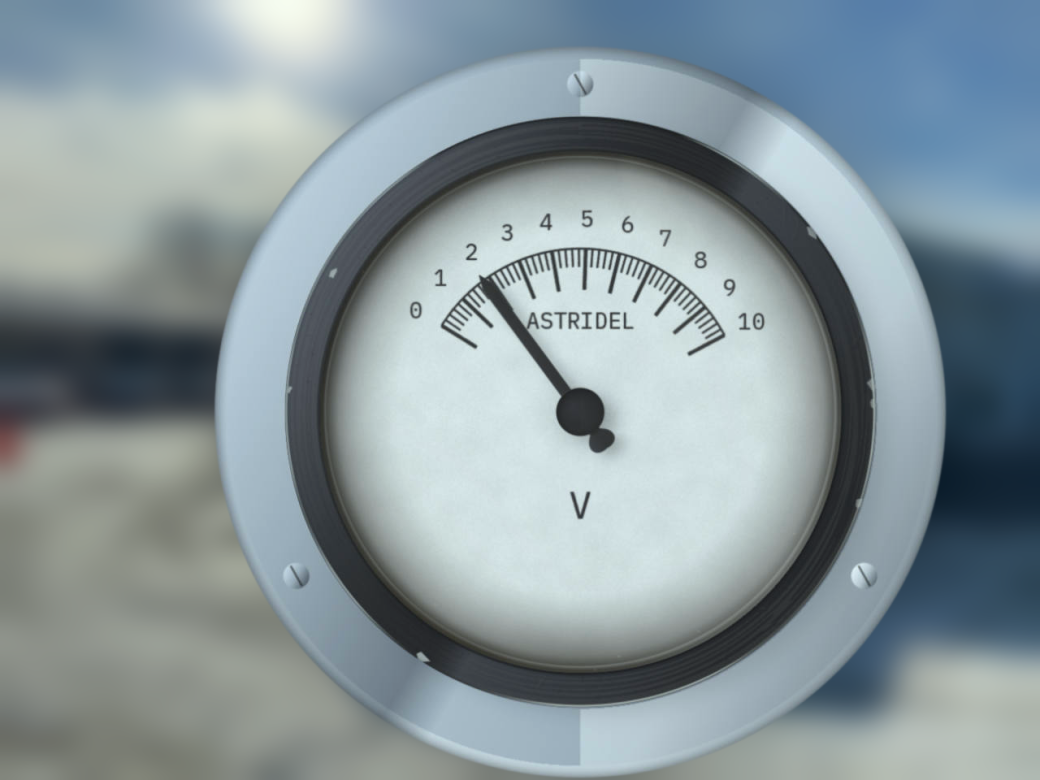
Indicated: 1.8,V
